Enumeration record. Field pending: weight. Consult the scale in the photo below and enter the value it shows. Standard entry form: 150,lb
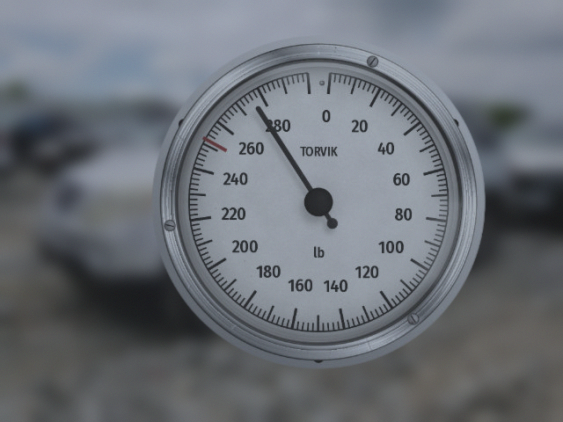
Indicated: 276,lb
